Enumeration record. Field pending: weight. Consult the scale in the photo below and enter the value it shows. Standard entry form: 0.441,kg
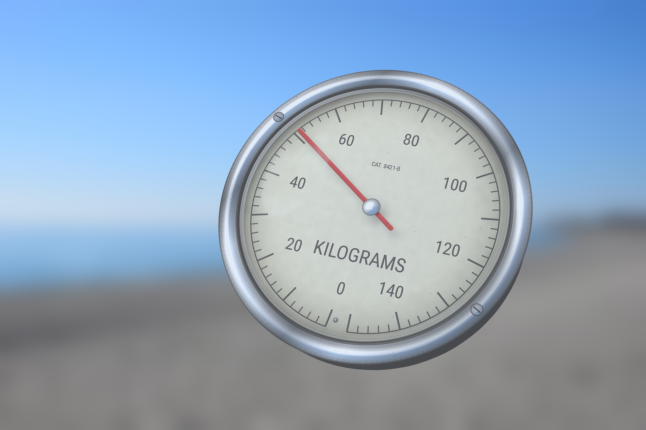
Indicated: 51,kg
